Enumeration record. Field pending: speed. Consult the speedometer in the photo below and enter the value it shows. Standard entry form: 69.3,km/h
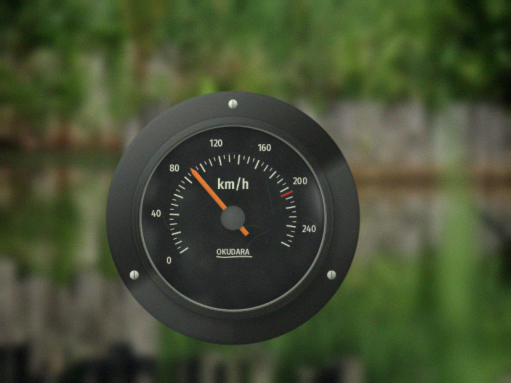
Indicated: 90,km/h
